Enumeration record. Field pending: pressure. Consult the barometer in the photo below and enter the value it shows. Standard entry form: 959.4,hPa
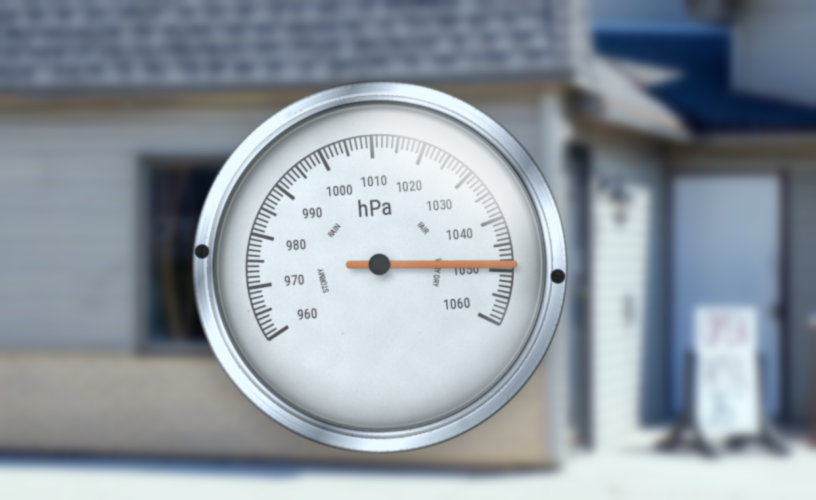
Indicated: 1049,hPa
